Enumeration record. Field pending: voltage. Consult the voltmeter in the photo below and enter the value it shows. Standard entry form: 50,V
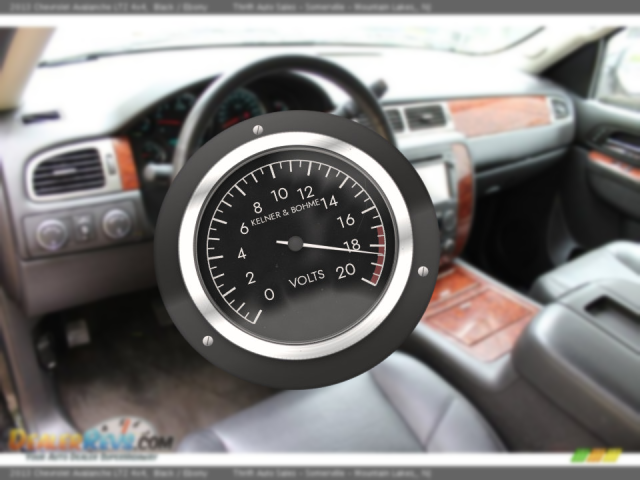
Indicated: 18.5,V
